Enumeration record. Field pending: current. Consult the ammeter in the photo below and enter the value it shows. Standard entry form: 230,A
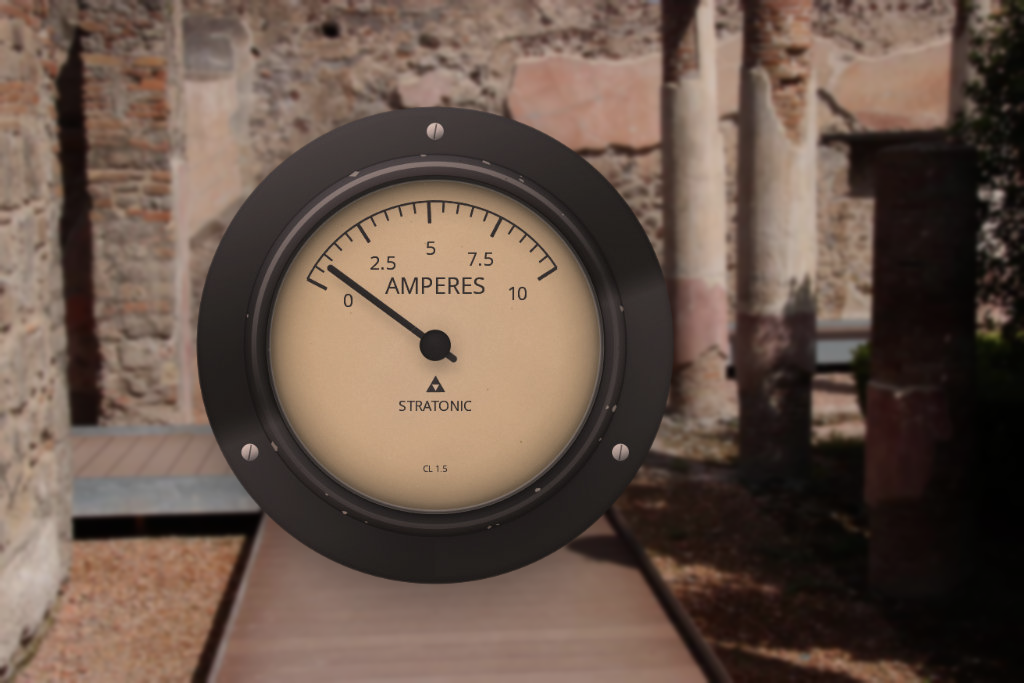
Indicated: 0.75,A
